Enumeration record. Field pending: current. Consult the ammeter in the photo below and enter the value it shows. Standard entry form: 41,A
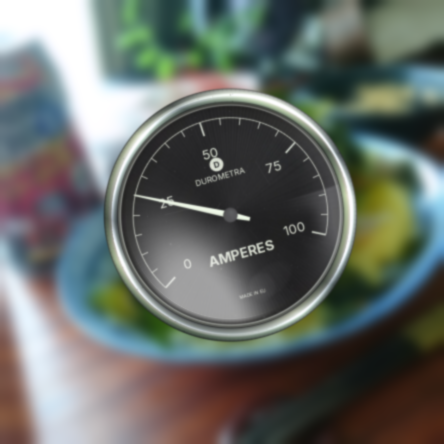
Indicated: 25,A
